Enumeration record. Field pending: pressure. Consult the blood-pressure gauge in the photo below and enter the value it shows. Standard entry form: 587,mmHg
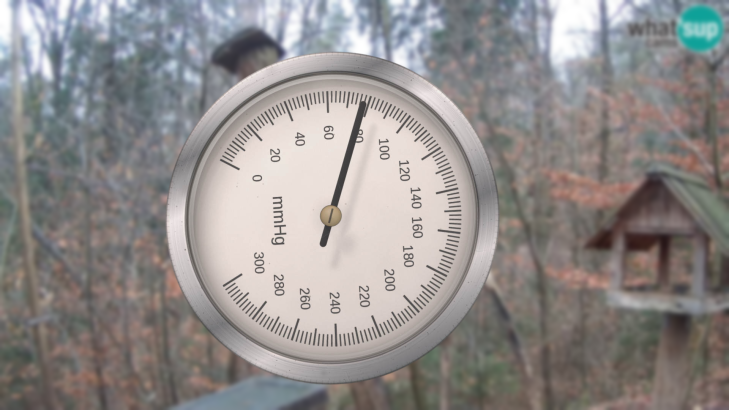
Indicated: 78,mmHg
